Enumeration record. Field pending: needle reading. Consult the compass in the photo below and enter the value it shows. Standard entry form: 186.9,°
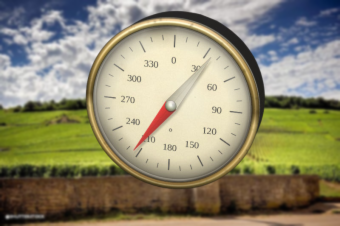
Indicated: 215,°
